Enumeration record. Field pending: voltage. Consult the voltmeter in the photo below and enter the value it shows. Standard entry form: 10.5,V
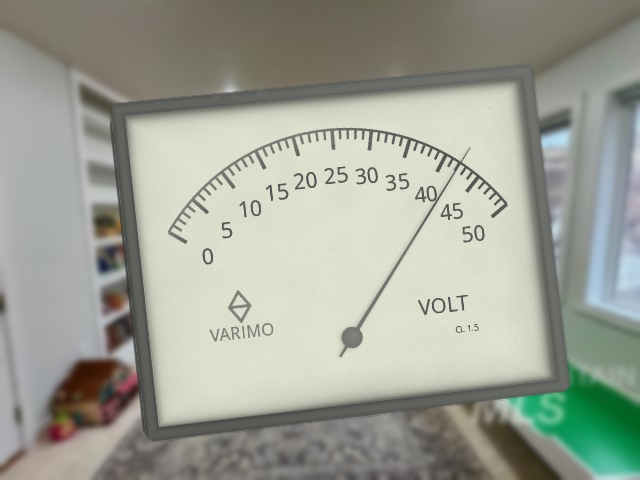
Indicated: 42,V
